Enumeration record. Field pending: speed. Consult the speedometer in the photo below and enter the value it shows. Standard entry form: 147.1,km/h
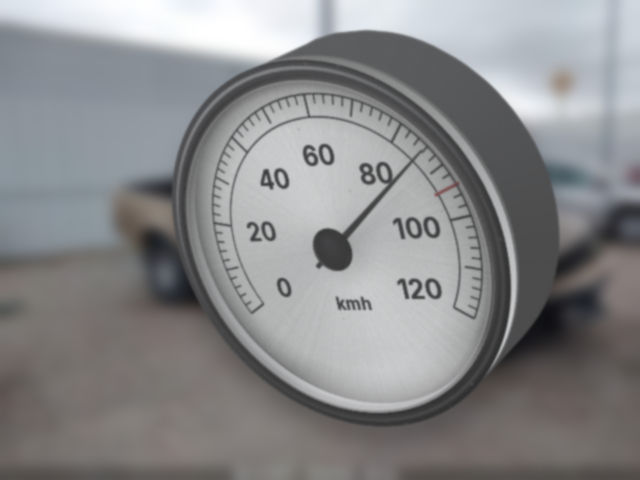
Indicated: 86,km/h
